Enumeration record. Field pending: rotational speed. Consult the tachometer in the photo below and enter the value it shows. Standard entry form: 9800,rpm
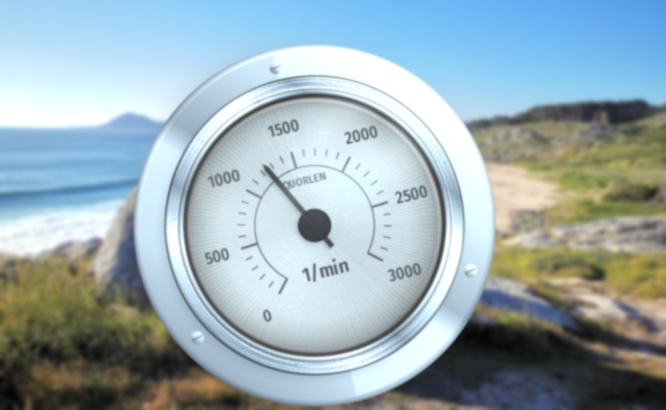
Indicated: 1250,rpm
